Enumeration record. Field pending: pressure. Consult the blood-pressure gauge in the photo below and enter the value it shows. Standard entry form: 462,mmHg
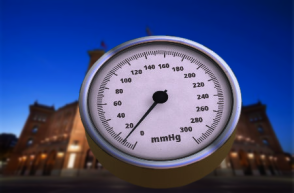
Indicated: 10,mmHg
